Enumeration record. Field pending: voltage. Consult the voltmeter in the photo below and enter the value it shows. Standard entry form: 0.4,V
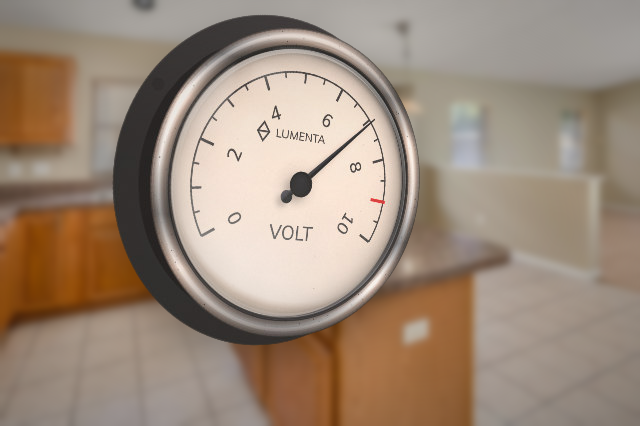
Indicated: 7,V
